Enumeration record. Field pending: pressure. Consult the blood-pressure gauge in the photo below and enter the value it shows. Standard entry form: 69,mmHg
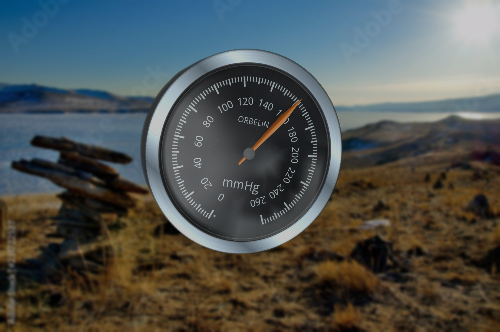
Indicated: 160,mmHg
